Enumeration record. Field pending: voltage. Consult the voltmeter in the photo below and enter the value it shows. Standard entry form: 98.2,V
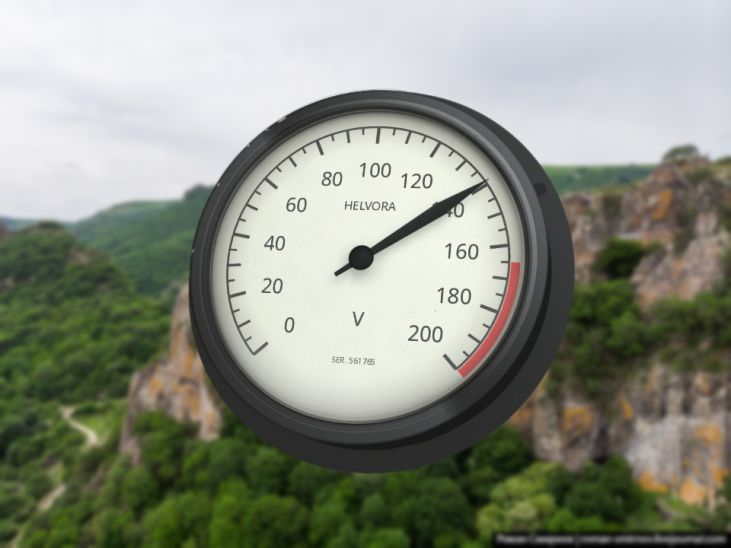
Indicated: 140,V
